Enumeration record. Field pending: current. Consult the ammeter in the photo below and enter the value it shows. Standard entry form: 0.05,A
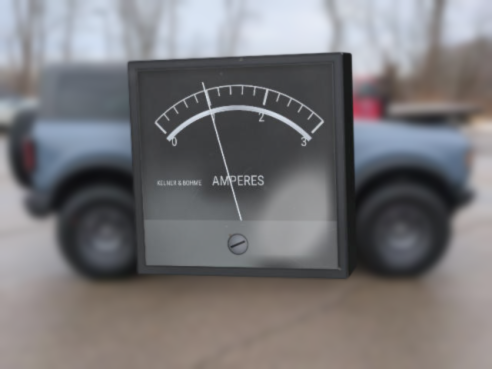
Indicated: 1,A
